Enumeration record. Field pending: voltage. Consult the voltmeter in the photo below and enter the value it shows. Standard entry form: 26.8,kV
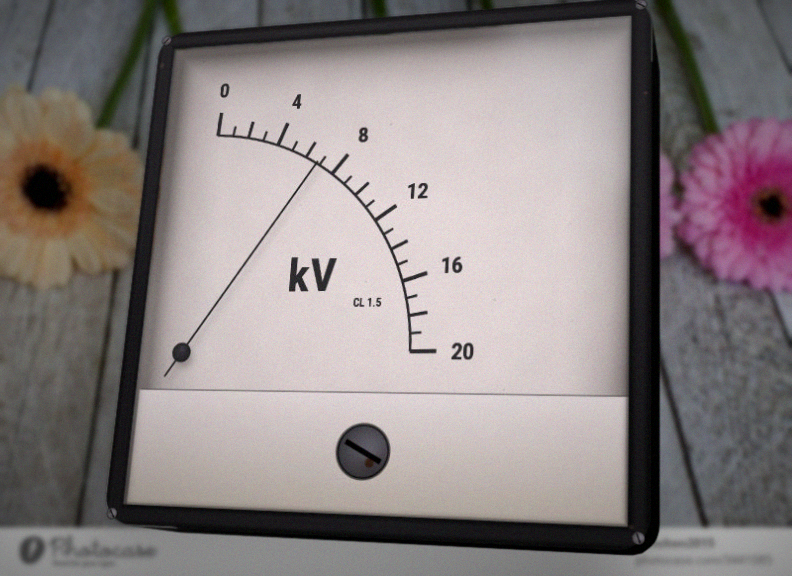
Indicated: 7,kV
